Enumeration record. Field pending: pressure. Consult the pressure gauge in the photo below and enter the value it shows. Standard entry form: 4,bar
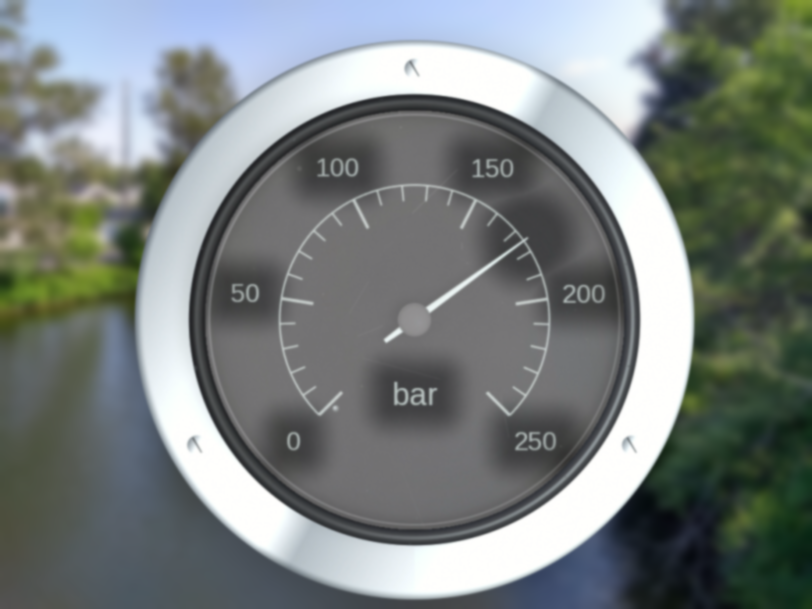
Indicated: 175,bar
